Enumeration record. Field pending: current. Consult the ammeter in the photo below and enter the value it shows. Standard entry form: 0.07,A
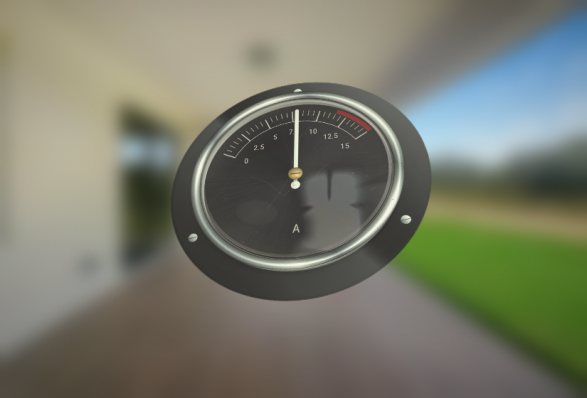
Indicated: 8,A
